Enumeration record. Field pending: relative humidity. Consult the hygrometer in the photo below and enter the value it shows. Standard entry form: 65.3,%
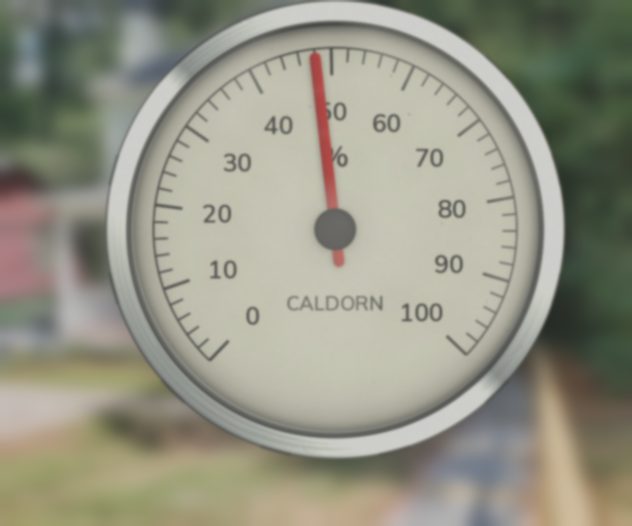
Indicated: 48,%
